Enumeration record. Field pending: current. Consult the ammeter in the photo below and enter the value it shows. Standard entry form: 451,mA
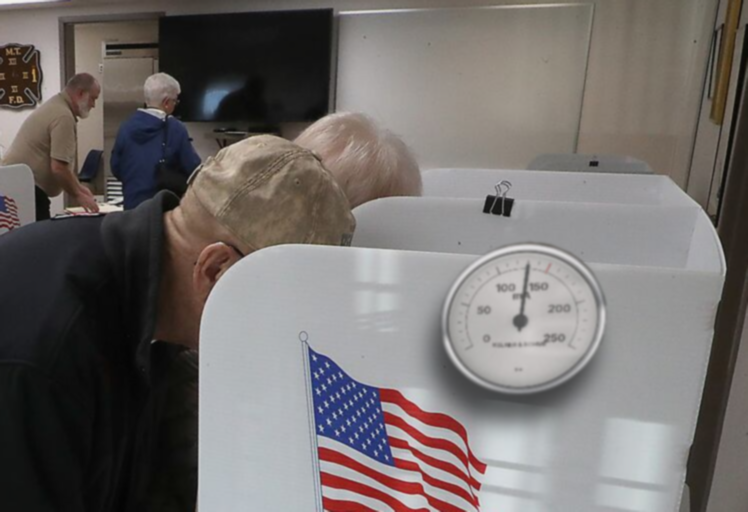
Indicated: 130,mA
